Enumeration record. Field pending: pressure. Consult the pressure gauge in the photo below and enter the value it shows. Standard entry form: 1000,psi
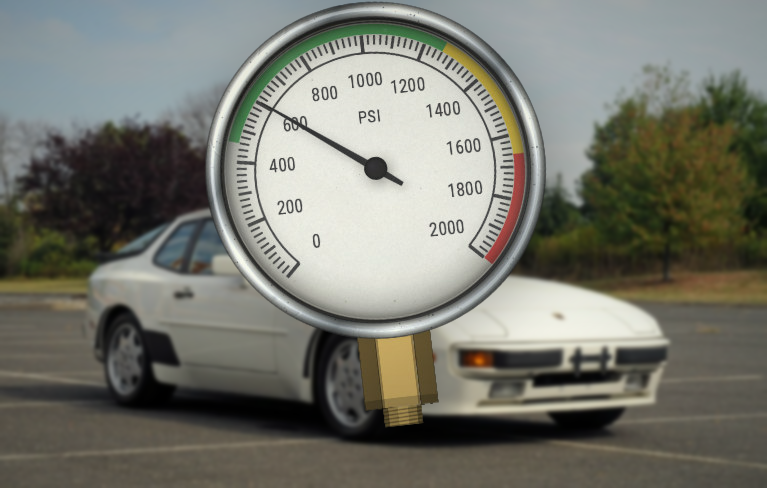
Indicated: 600,psi
